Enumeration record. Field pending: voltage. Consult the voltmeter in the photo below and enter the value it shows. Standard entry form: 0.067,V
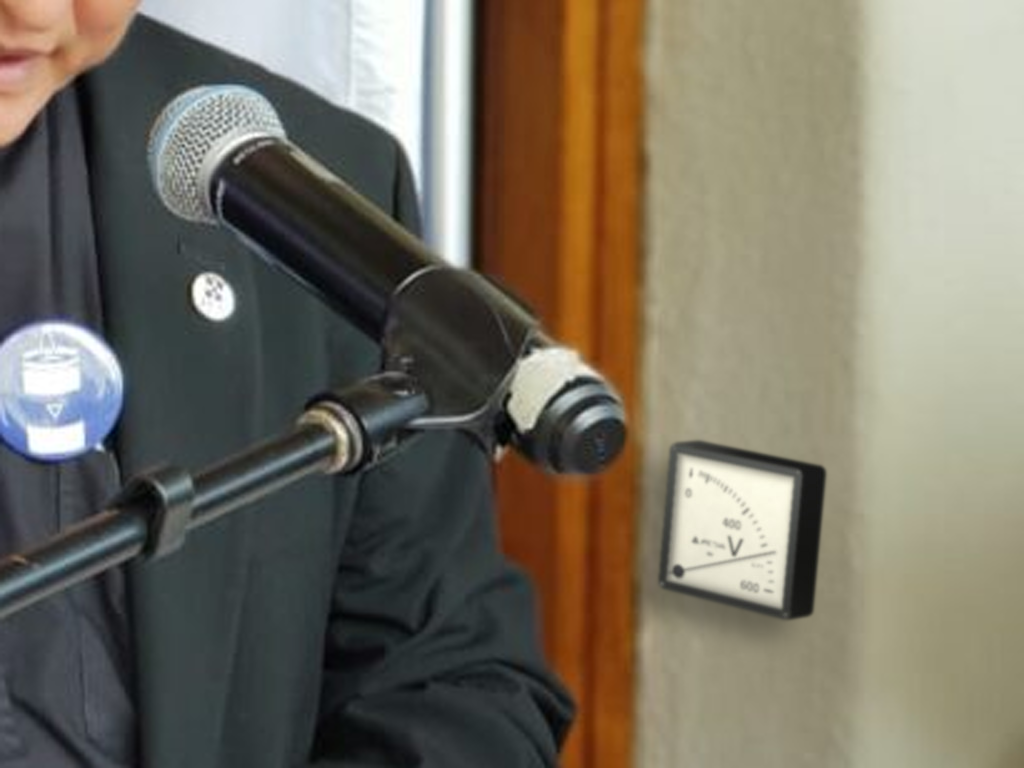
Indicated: 520,V
